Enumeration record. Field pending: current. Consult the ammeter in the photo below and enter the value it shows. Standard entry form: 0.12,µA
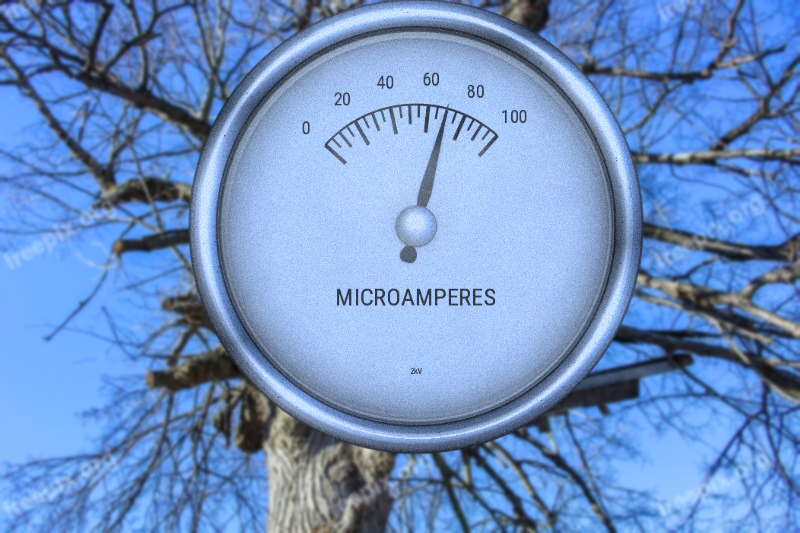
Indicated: 70,µA
